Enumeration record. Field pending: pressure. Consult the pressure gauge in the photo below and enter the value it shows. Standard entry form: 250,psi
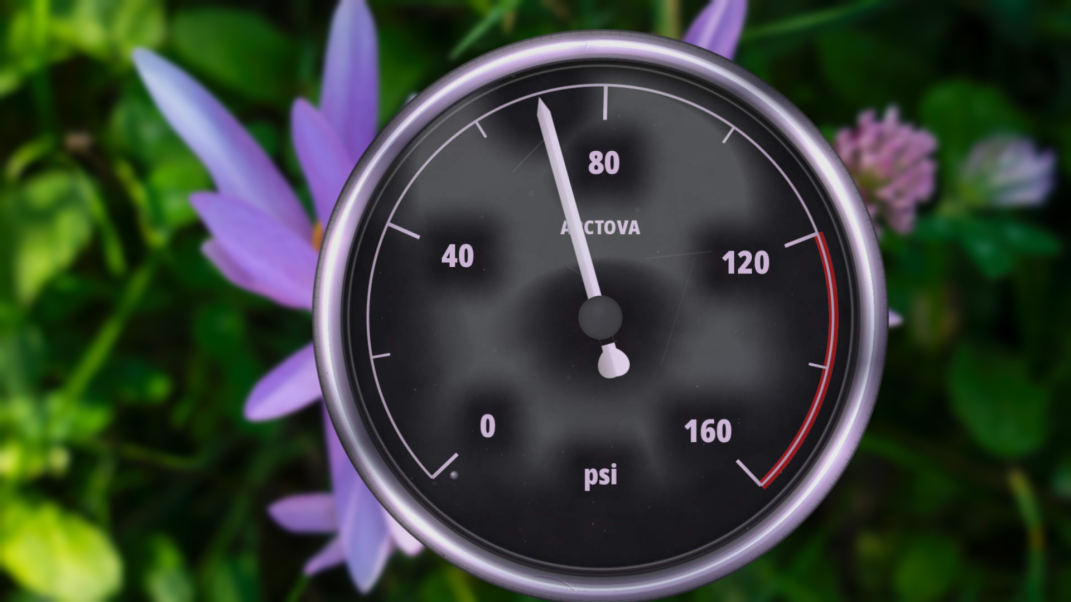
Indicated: 70,psi
